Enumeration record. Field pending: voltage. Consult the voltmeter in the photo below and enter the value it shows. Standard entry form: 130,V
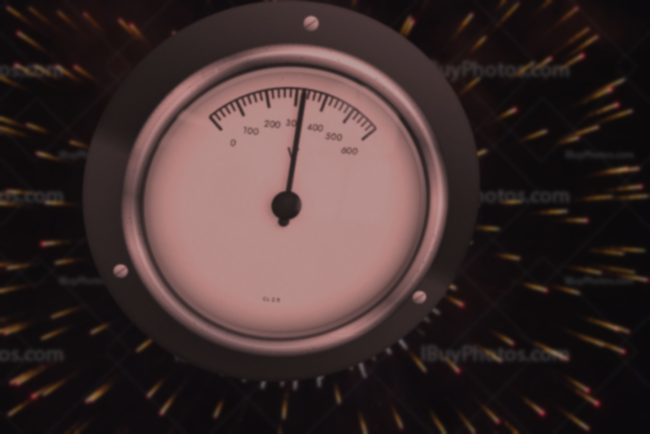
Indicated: 320,V
